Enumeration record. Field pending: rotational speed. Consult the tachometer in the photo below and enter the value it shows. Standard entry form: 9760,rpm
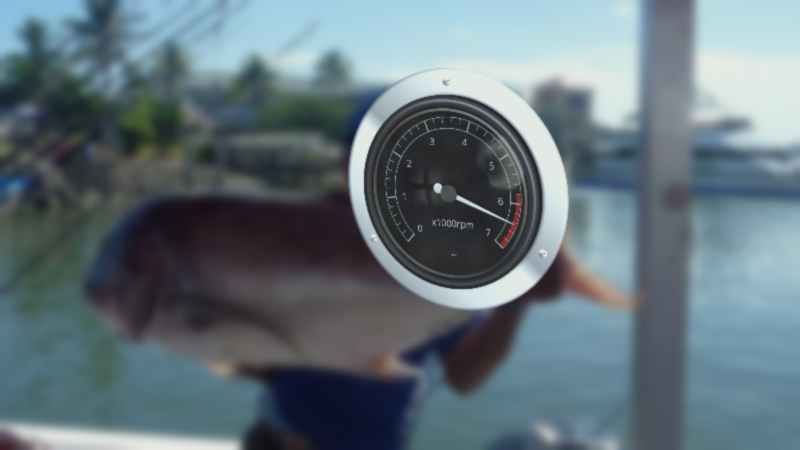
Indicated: 6400,rpm
